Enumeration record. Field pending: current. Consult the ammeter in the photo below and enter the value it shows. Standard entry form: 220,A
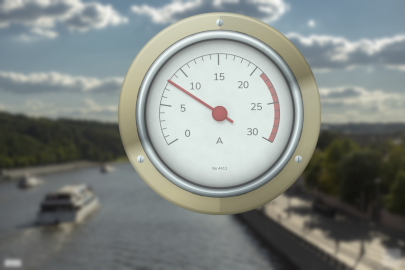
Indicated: 8,A
